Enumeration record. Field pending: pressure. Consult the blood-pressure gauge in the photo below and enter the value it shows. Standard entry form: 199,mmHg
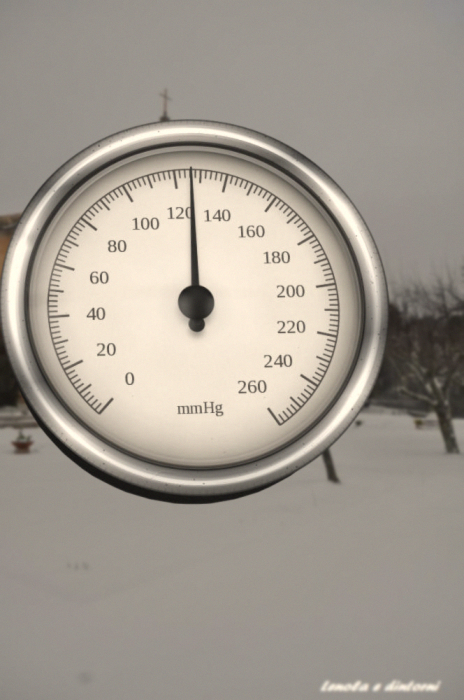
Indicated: 126,mmHg
